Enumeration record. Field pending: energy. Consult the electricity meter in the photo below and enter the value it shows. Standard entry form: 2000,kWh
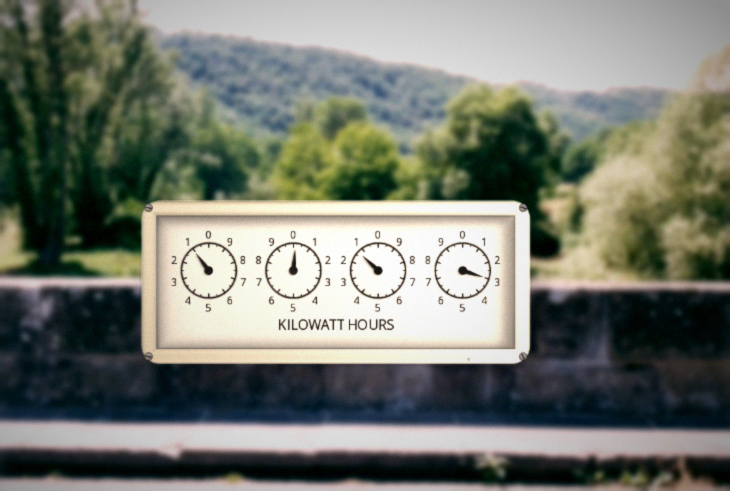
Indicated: 1013,kWh
